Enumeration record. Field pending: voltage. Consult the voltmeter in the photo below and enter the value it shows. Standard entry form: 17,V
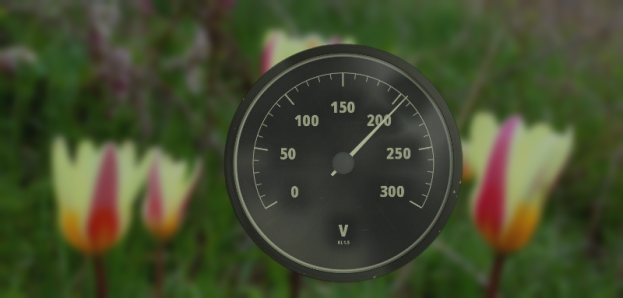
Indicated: 205,V
